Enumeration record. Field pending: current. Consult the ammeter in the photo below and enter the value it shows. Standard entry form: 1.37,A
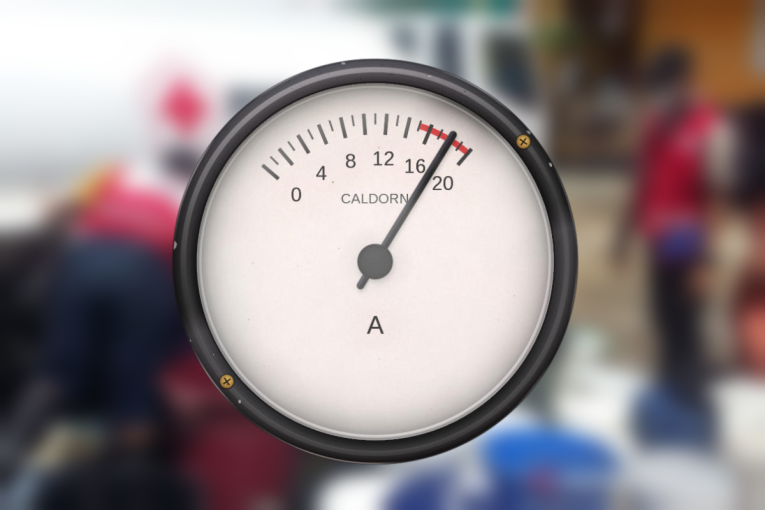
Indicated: 18,A
